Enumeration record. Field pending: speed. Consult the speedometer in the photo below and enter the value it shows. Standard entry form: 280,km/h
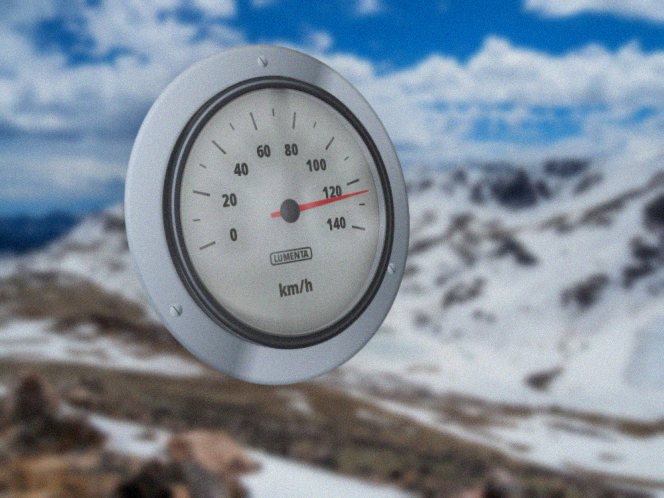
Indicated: 125,km/h
